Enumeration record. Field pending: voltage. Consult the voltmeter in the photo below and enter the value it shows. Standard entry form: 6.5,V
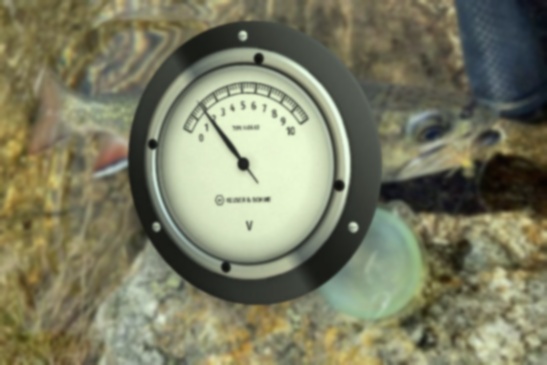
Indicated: 2,V
